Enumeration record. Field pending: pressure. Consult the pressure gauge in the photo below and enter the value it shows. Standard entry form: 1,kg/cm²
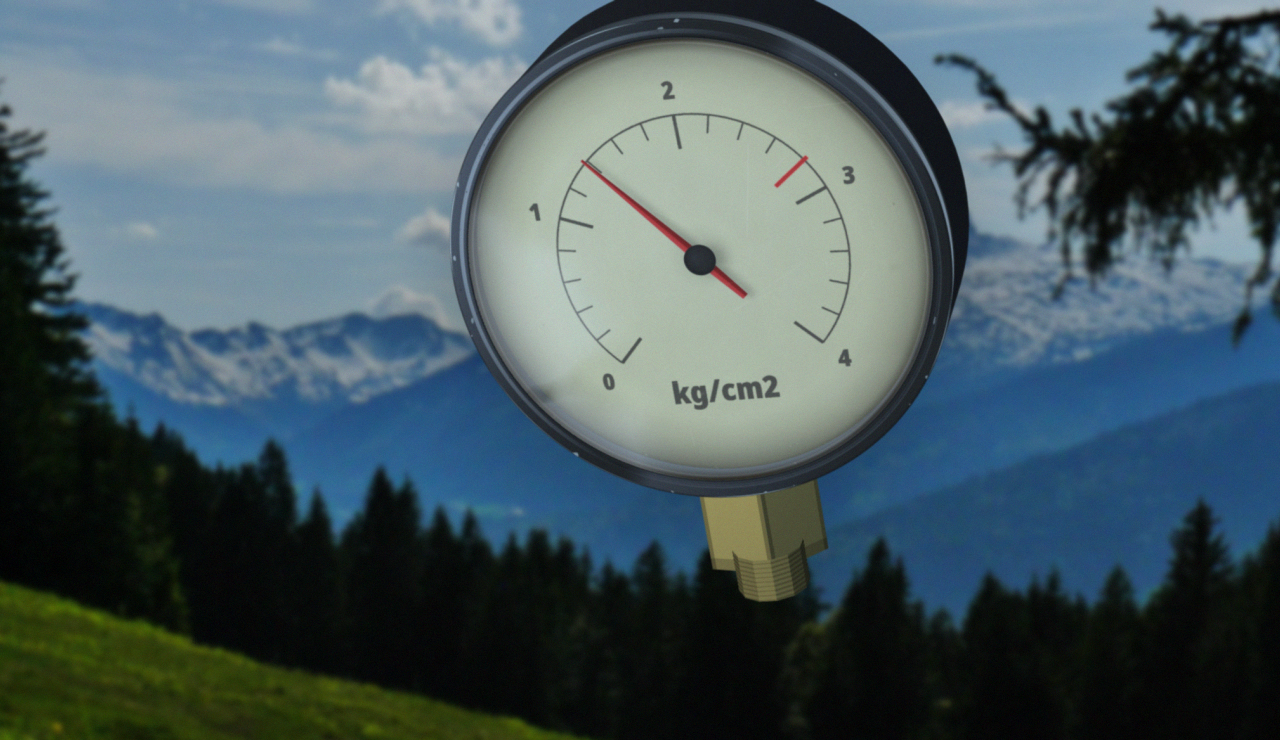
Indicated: 1.4,kg/cm²
